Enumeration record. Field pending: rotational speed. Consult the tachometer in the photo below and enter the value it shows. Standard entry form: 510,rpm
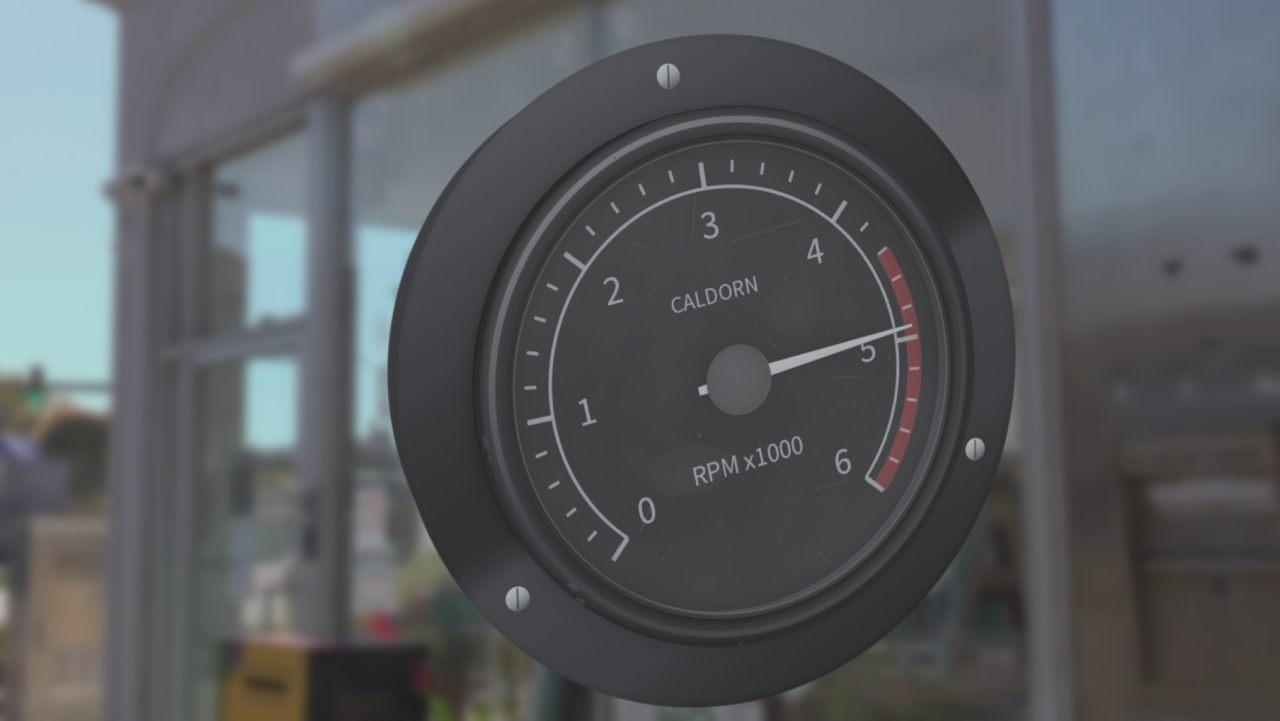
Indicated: 4900,rpm
